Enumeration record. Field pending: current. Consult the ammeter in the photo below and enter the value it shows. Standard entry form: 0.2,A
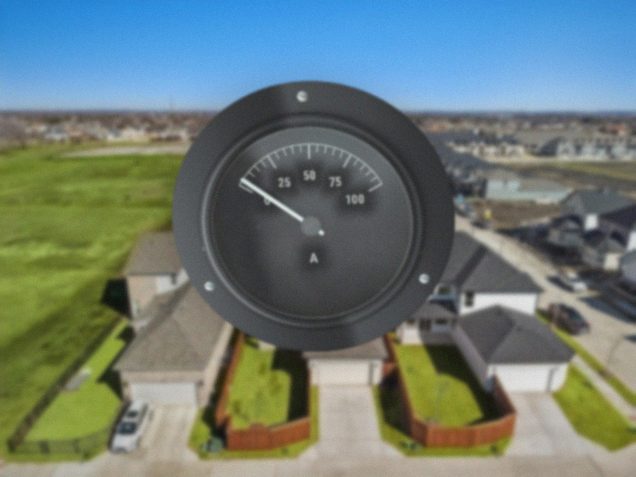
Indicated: 5,A
